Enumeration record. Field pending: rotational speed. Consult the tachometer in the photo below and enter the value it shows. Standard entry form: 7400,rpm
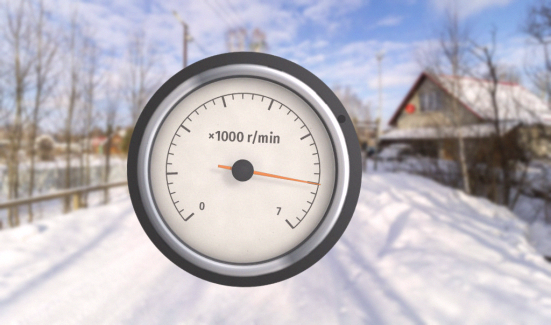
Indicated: 6000,rpm
